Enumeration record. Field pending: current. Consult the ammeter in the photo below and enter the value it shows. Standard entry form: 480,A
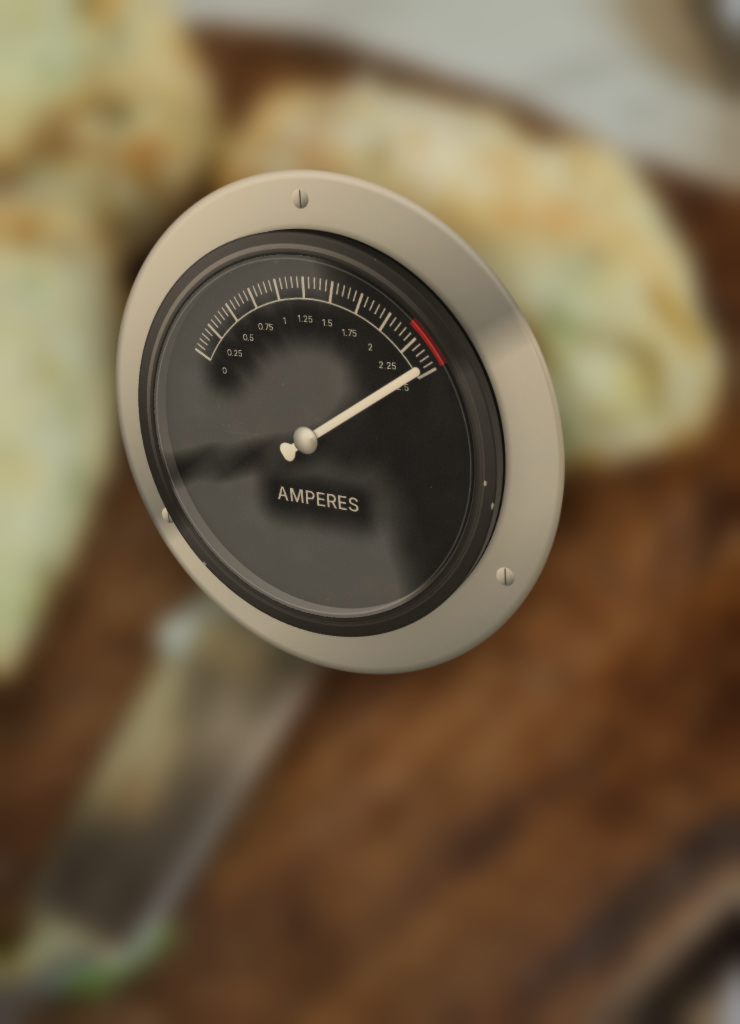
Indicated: 2.45,A
